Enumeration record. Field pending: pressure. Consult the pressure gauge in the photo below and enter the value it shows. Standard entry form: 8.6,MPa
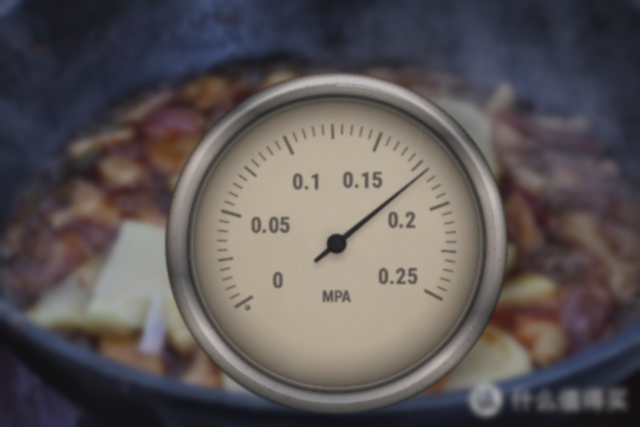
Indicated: 0.18,MPa
